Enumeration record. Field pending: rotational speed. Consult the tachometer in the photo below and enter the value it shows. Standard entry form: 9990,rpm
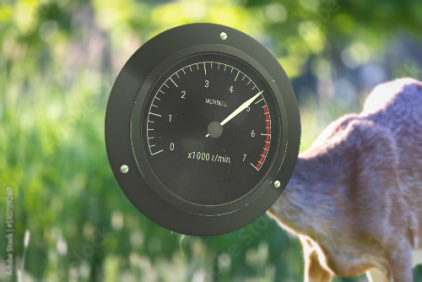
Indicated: 4800,rpm
